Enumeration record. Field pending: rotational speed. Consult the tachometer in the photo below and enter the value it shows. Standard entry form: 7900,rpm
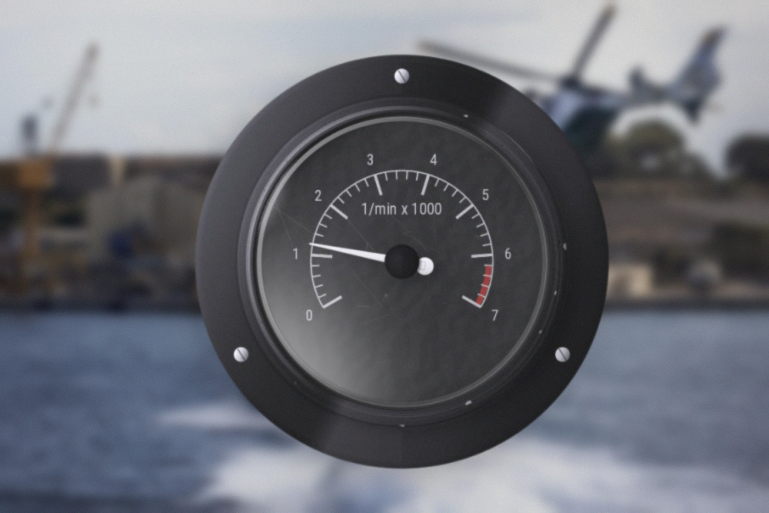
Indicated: 1200,rpm
